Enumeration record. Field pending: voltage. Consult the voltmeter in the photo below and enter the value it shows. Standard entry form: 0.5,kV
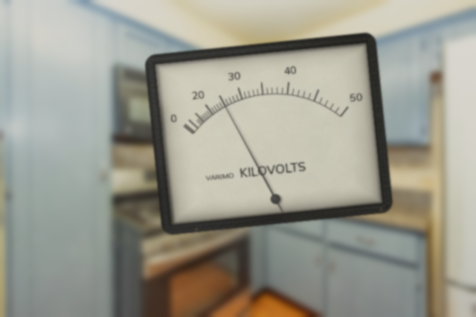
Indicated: 25,kV
